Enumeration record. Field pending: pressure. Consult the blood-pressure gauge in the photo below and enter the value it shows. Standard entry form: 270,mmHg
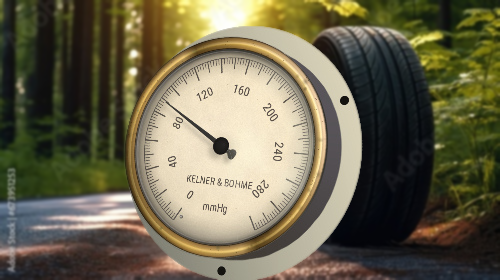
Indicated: 90,mmHg
